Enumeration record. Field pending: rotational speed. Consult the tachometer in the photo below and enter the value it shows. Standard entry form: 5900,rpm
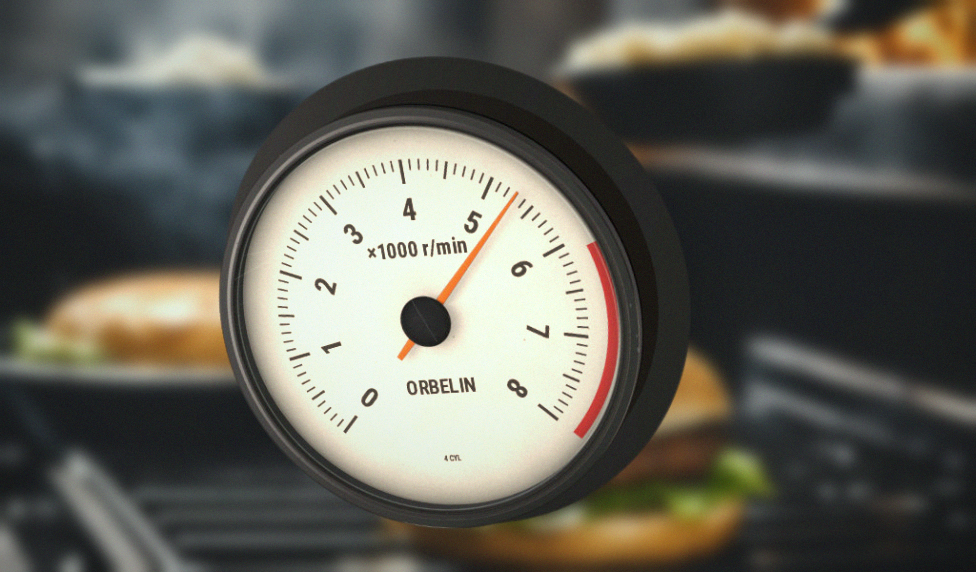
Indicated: 5300,rpm
